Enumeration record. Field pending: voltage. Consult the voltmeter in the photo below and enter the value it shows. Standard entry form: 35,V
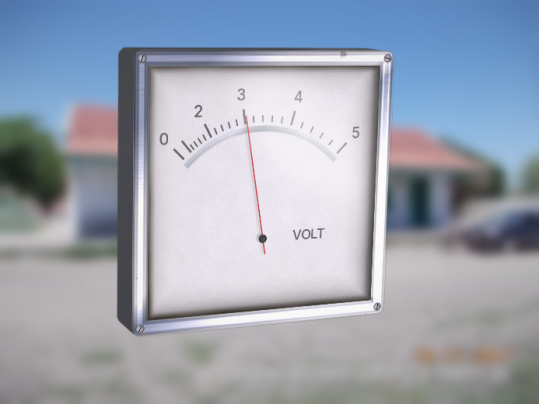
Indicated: 3,V
